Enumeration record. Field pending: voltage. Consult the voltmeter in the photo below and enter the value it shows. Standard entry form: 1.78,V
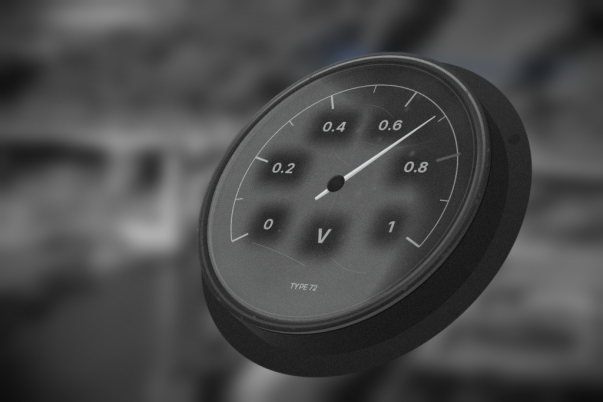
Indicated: 0.7,V
